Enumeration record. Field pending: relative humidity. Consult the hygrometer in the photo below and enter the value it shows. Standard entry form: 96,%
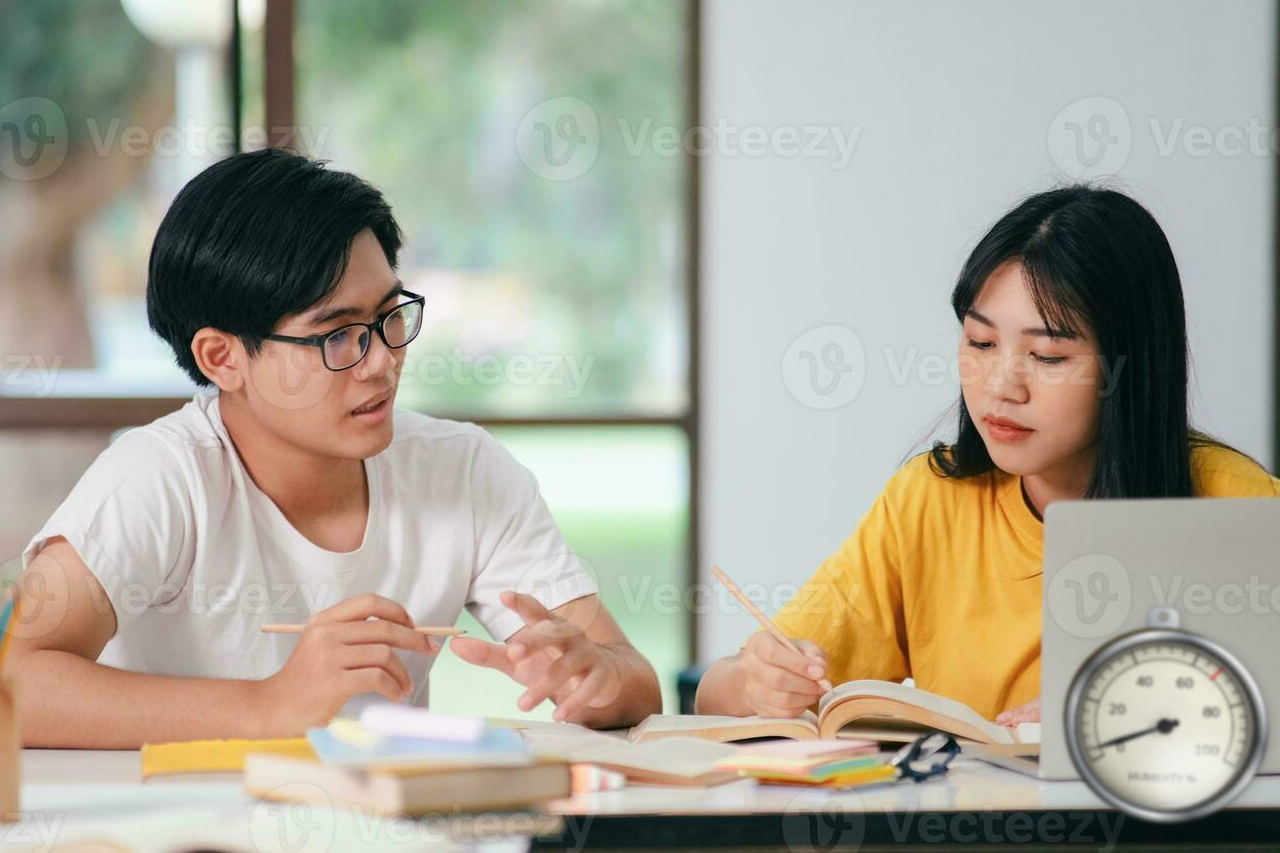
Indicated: 4,%
